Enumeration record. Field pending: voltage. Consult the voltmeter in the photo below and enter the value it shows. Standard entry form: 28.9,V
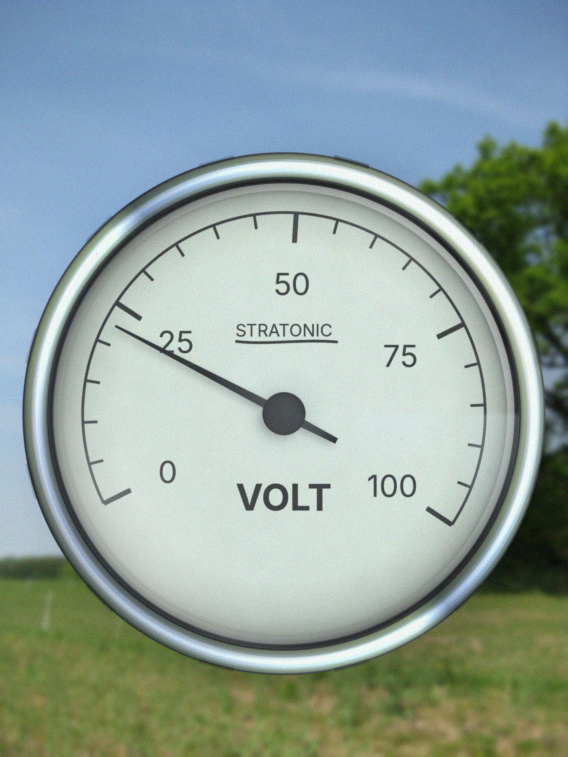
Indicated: 22.5,V
